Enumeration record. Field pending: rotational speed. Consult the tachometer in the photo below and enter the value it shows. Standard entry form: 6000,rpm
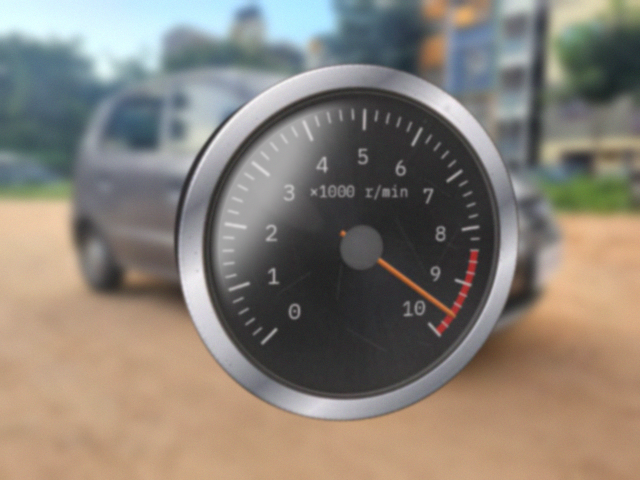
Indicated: 9600,rpm
